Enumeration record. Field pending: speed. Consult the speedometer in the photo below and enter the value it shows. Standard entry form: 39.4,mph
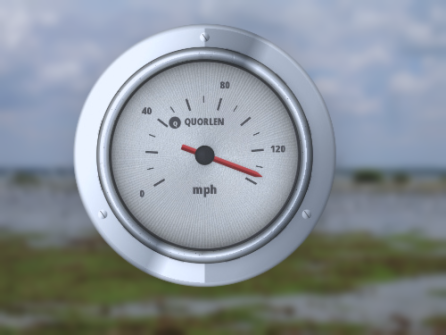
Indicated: 135,mph
